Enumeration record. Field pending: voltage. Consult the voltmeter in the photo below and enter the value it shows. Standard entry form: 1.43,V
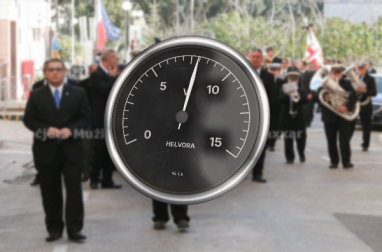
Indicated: 8,V
